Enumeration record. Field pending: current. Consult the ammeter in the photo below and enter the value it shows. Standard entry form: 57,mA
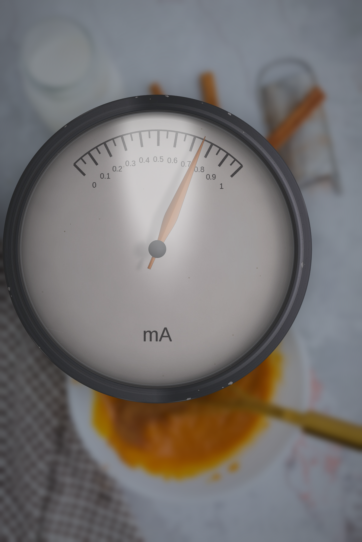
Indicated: 0.75,mA
